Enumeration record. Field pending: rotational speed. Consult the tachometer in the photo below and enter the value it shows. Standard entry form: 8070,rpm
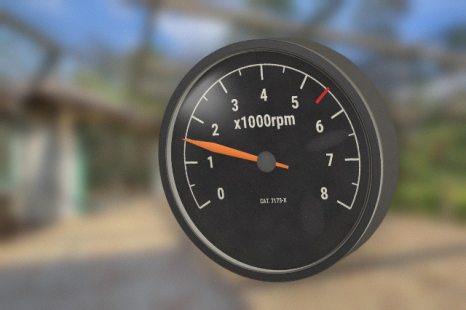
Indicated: 1500,rpm
